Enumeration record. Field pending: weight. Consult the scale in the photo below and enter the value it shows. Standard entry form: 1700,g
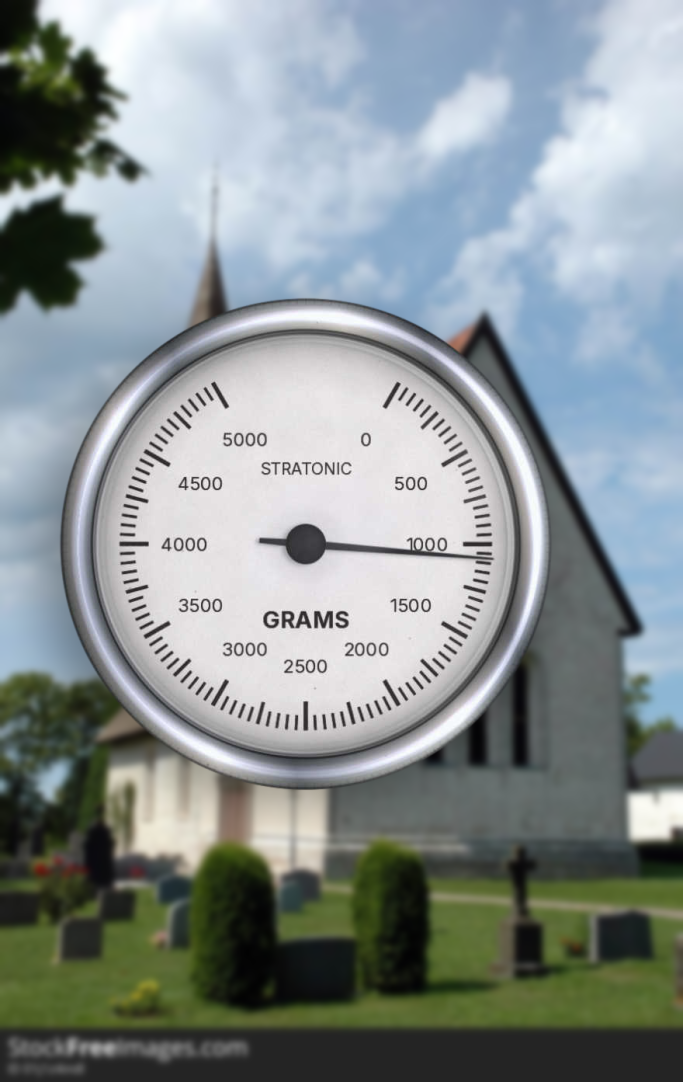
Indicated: 1075,g
